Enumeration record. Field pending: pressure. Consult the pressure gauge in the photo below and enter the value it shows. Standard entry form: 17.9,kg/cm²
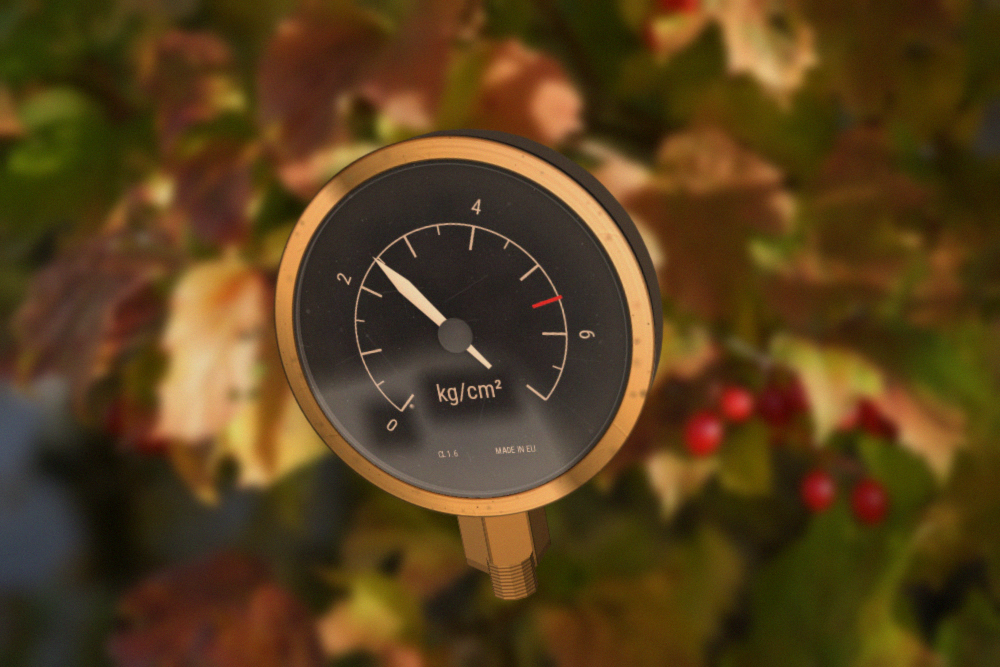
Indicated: 2.5,kg/cm²
